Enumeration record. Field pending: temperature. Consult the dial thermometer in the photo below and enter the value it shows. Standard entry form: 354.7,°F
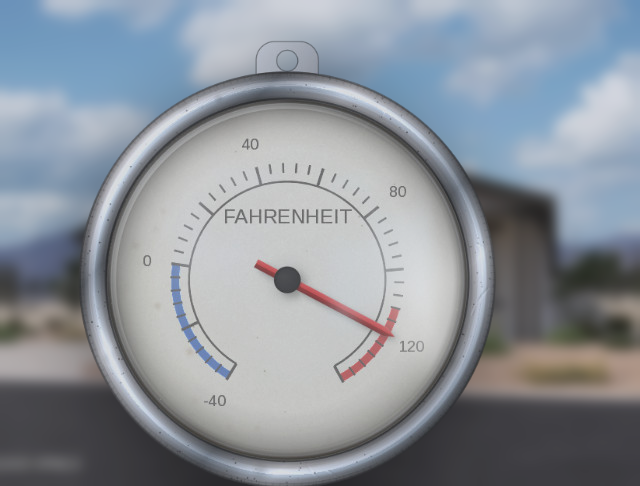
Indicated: 120,°F
